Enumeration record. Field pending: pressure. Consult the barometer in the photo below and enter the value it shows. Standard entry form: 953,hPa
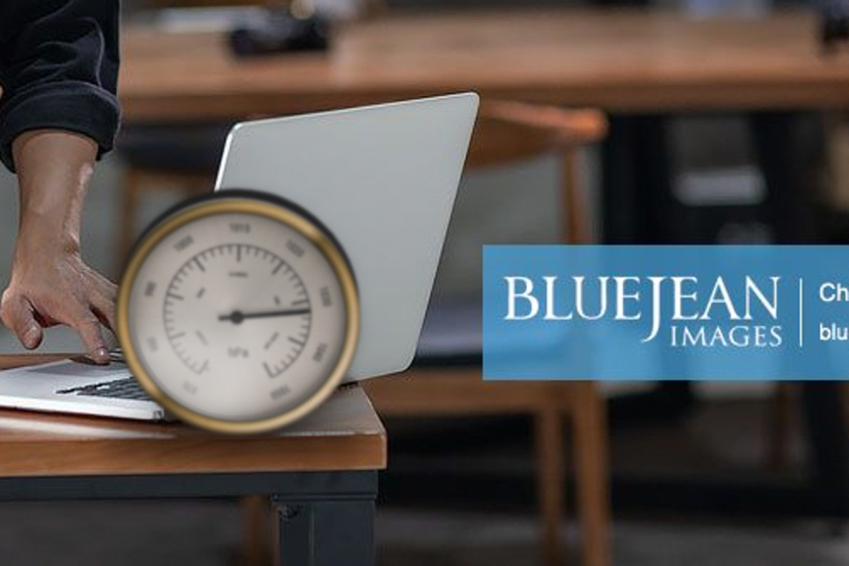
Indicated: 1032,hPa
